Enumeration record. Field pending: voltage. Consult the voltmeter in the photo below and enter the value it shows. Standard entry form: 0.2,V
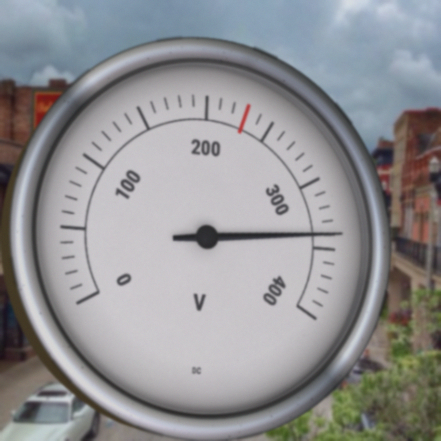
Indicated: 340,V
